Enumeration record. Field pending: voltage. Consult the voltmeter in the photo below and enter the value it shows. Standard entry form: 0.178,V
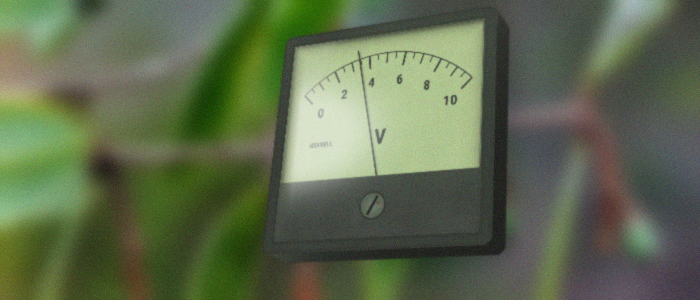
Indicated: 3.5,V
